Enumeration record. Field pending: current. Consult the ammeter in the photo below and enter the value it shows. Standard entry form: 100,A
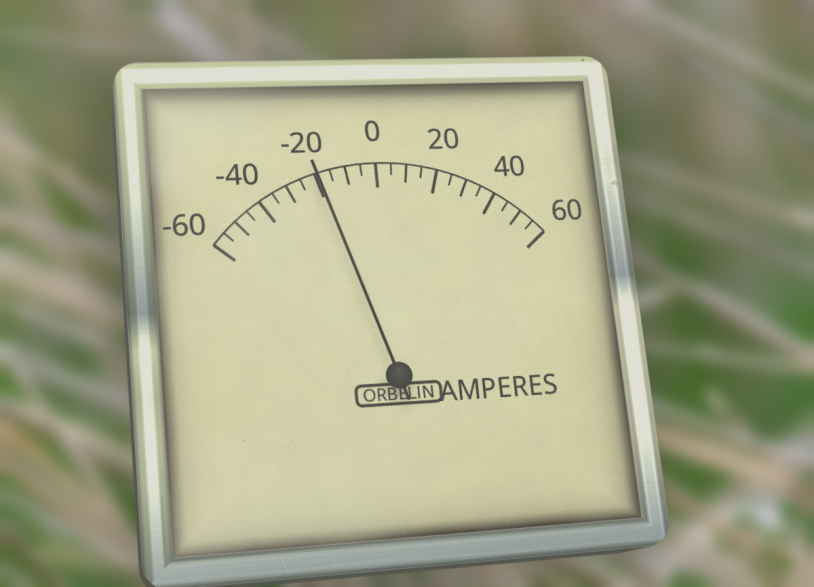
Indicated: -20,A
